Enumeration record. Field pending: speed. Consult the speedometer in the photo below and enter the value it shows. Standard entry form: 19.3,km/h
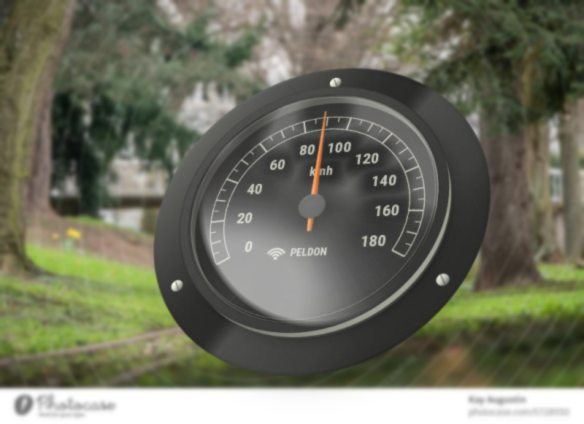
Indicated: 90,km/h
